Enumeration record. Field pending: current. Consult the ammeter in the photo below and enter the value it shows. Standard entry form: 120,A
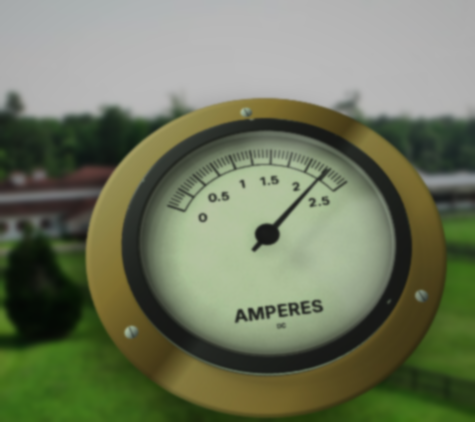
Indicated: 2.25,A
